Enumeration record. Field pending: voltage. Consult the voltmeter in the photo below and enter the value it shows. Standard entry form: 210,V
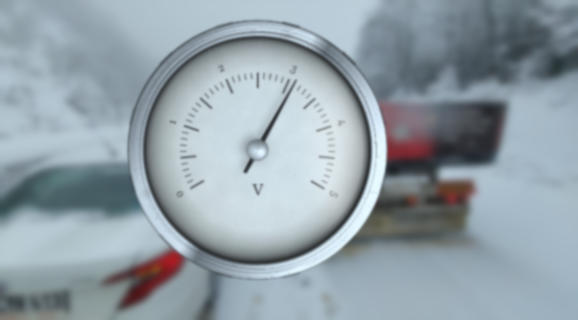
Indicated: 3.1,V
